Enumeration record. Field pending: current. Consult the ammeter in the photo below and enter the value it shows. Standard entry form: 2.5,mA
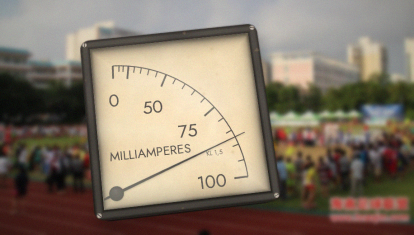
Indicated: 87.5,mA
